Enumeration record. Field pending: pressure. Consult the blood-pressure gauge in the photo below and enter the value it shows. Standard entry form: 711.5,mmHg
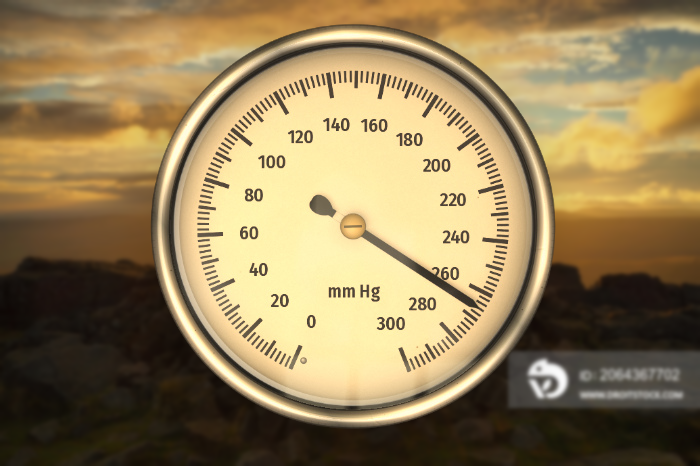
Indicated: 266,mmHg
